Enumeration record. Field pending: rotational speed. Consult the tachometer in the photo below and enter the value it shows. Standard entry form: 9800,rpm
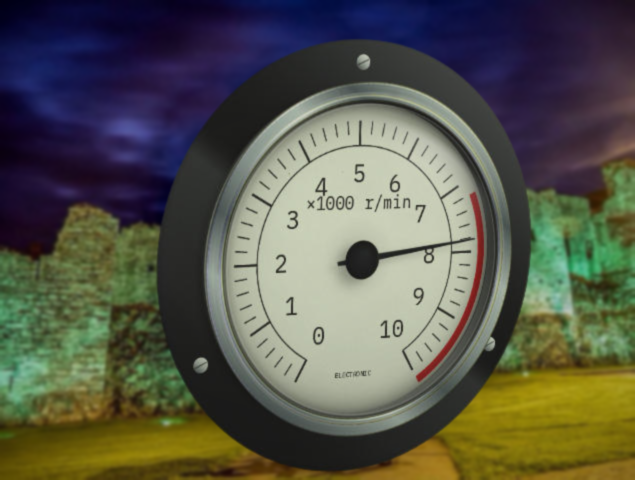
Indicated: 7800,rpm
